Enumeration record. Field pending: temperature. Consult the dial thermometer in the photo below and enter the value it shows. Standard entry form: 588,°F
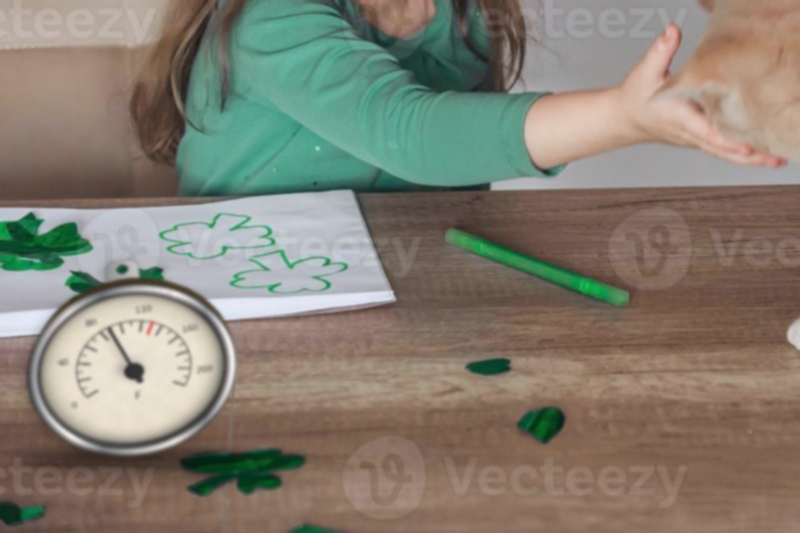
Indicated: 90,°F
